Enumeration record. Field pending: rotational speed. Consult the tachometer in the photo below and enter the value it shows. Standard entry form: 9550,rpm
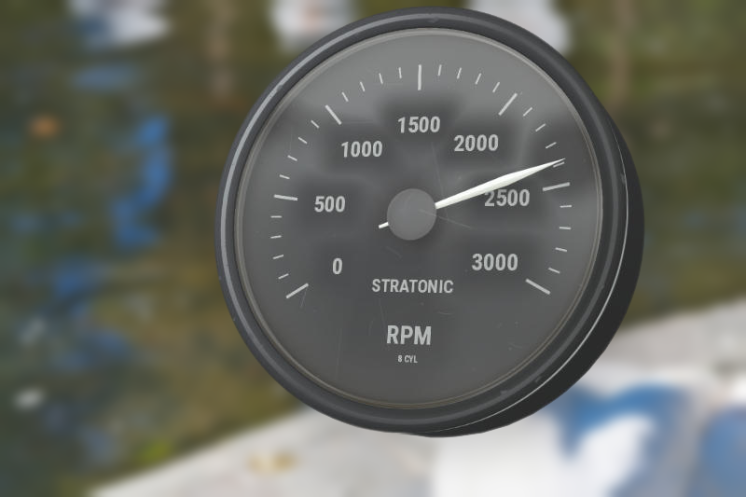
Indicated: 2400,rpm
